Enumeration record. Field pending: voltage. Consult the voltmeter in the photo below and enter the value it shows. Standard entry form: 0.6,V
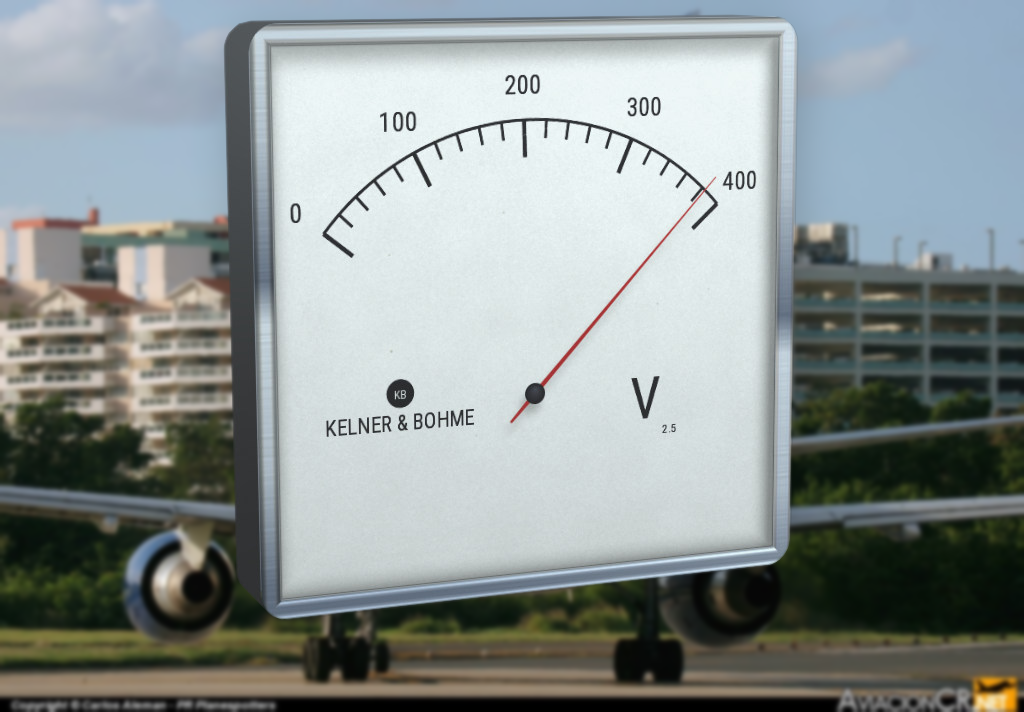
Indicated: 380,V
